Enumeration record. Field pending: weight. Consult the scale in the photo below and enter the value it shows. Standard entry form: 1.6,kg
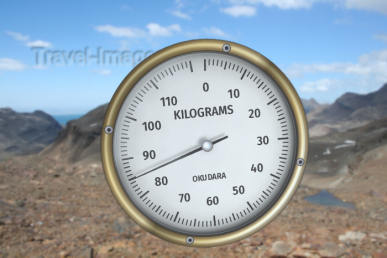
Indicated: 85,kg
